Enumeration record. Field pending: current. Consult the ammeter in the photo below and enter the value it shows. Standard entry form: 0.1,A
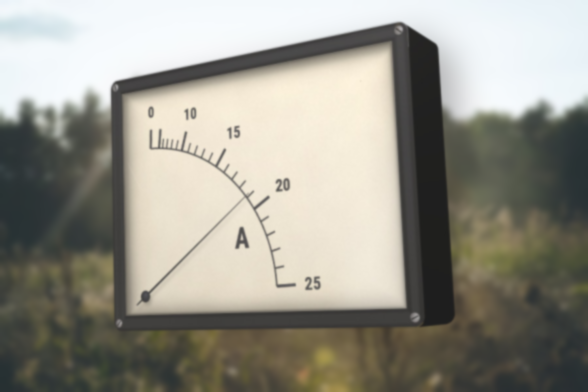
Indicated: 19,A
